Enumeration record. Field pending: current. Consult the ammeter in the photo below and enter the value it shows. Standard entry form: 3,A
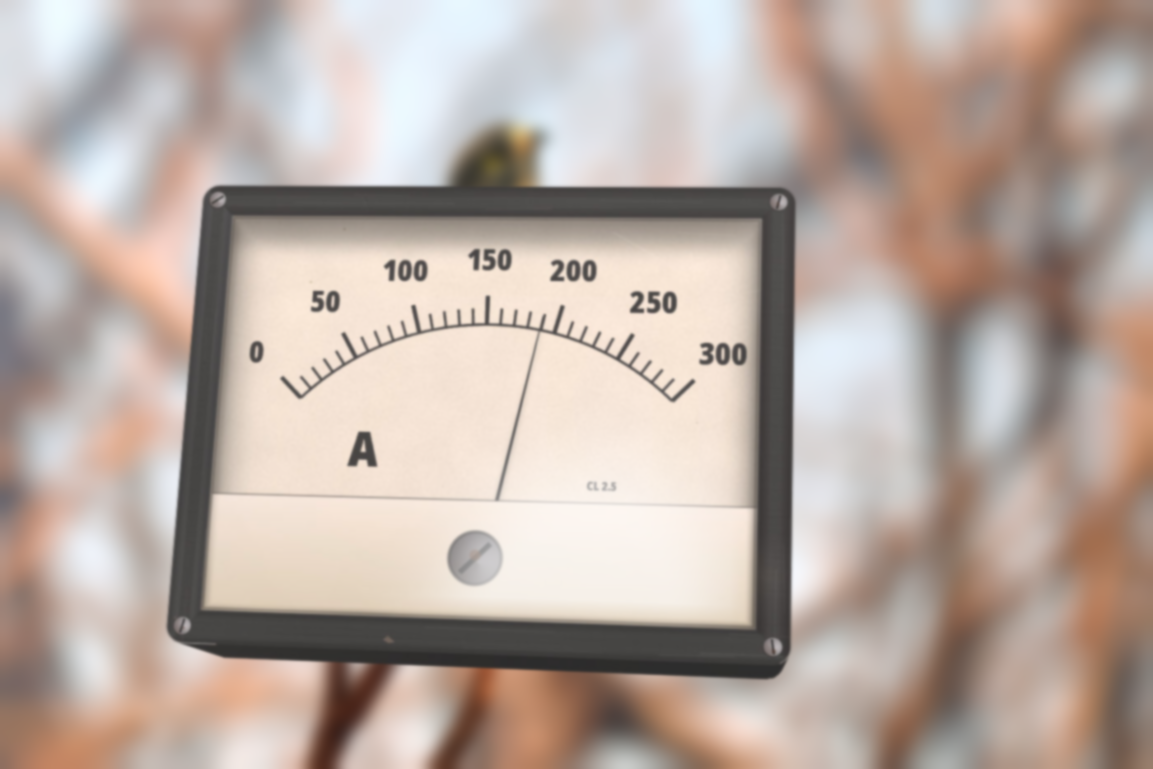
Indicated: 190,A
